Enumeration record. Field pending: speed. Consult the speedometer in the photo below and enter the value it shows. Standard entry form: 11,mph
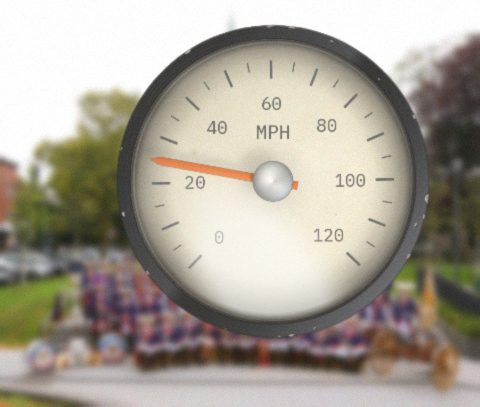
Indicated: 25,mph
